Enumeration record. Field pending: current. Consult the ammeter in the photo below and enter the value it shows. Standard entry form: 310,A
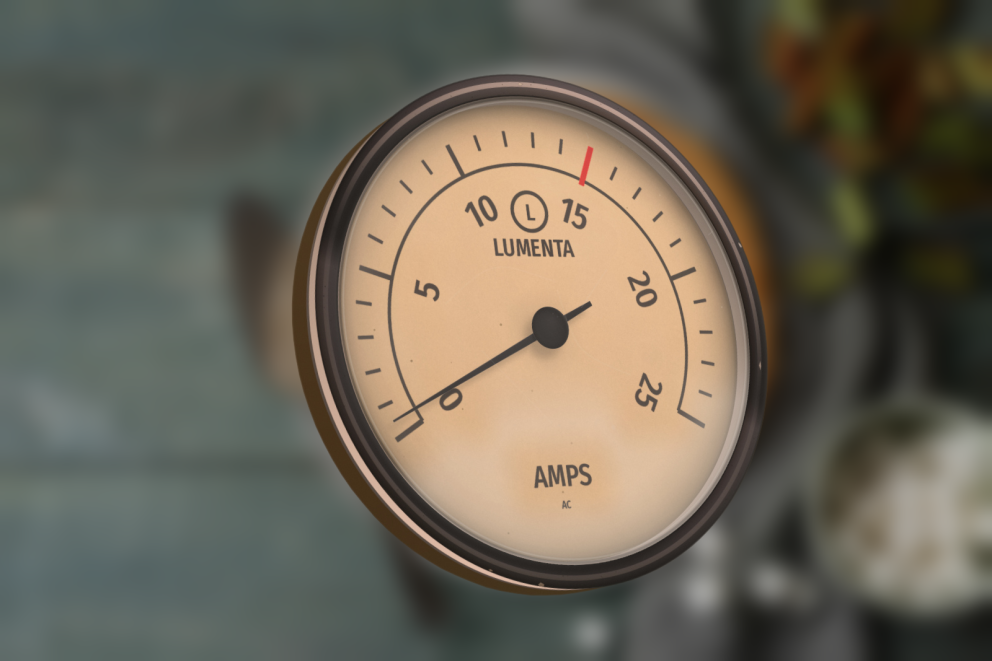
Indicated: 0.5,A
